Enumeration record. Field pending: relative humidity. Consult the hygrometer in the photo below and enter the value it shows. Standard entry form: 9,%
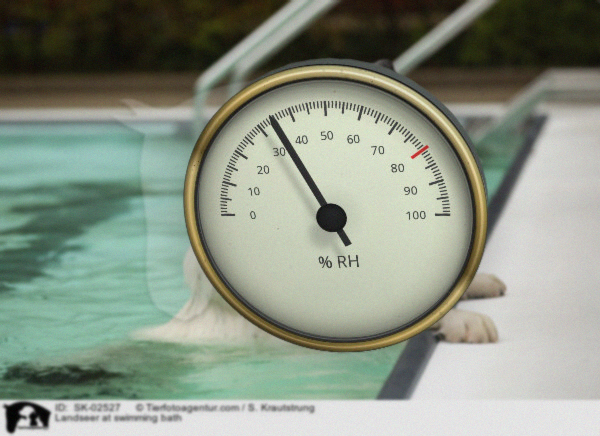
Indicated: 35,%
